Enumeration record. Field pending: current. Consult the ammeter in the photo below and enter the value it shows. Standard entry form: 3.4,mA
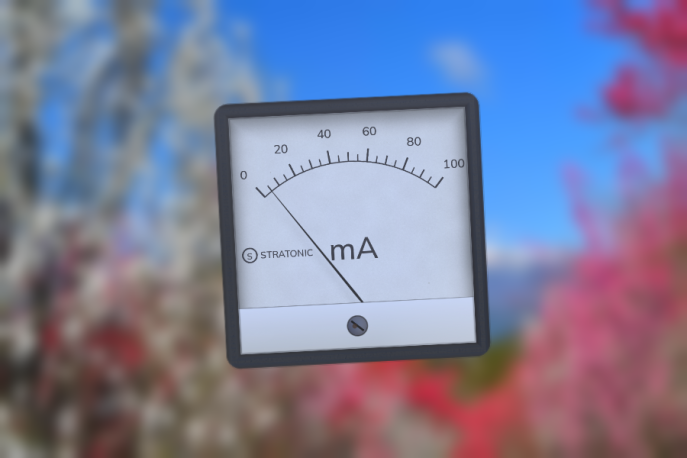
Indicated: 5,mA
